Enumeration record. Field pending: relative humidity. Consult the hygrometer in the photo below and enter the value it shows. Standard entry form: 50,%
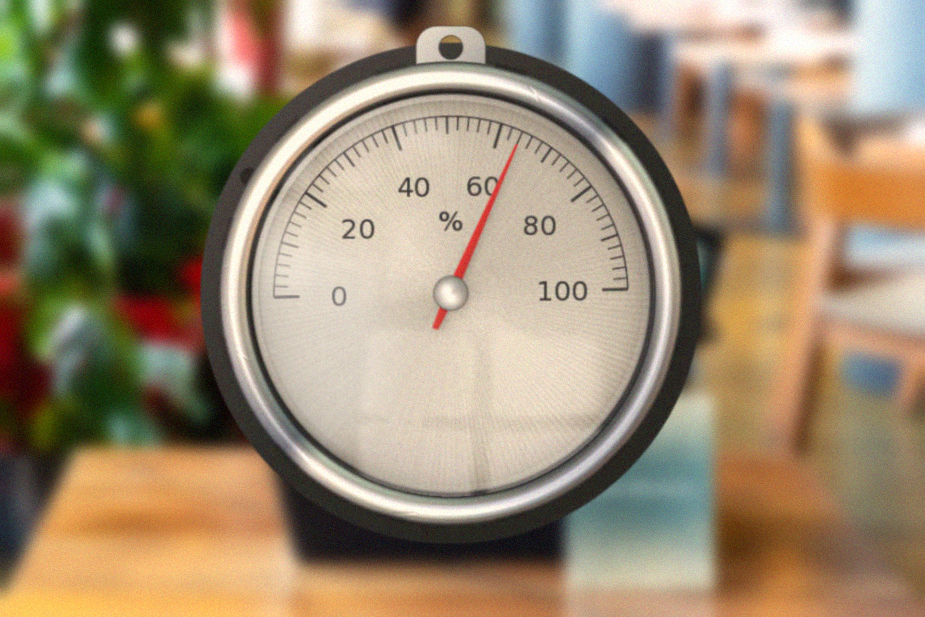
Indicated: 64,%
